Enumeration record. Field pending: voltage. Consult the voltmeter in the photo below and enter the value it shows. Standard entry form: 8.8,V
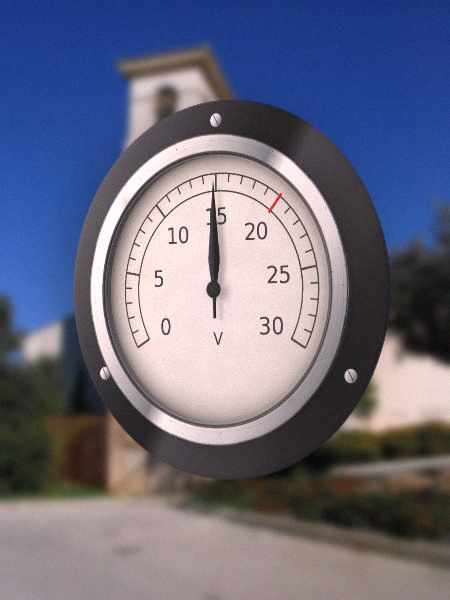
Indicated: 15,V
